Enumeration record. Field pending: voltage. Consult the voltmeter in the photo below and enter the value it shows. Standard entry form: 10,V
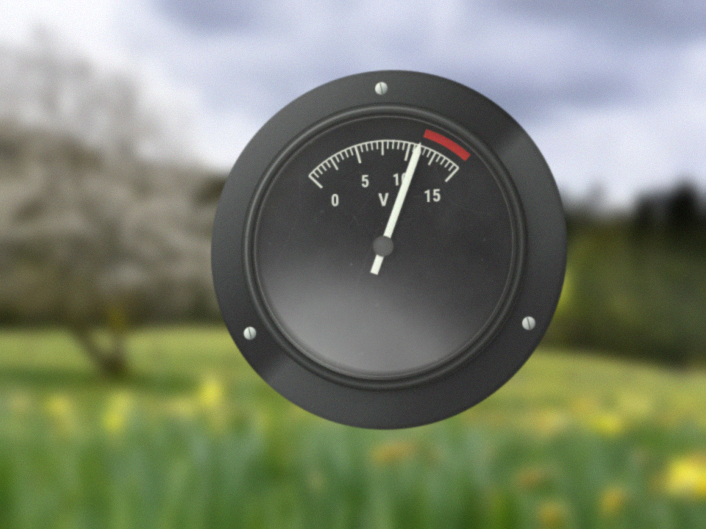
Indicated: 11,V
